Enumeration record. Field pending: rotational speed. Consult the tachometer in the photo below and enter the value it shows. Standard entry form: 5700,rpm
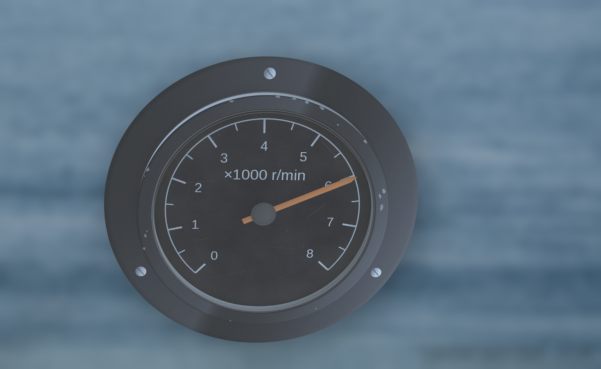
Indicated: 6000,rpm
